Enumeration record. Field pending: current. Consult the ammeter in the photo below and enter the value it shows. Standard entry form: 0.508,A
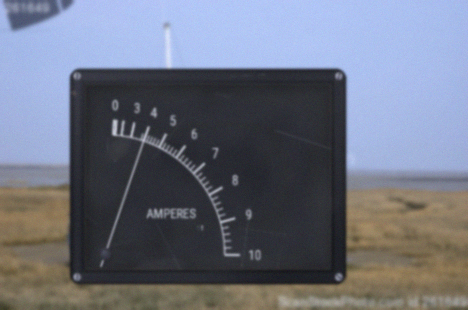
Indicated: 4,A
